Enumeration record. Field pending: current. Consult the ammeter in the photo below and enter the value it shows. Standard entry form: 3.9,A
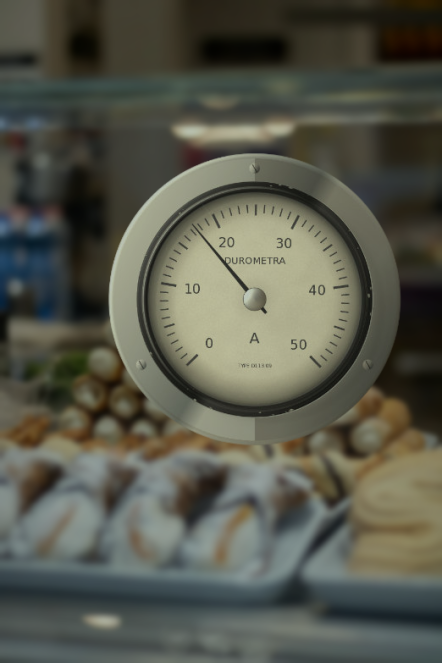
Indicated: 17.5,A
